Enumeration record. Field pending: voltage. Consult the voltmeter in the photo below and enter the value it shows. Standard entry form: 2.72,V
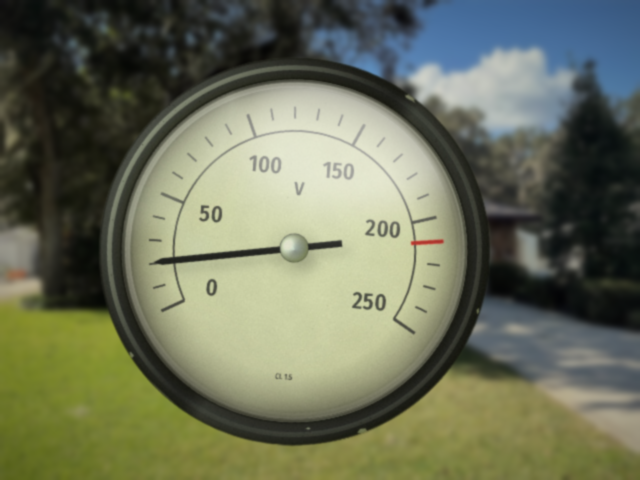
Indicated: 20,V
